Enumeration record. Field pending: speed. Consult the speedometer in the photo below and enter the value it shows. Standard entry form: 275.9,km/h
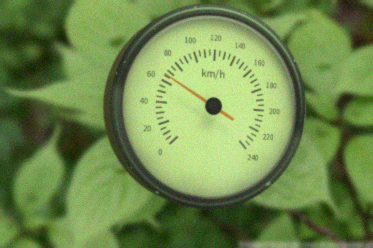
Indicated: 65,km/h
